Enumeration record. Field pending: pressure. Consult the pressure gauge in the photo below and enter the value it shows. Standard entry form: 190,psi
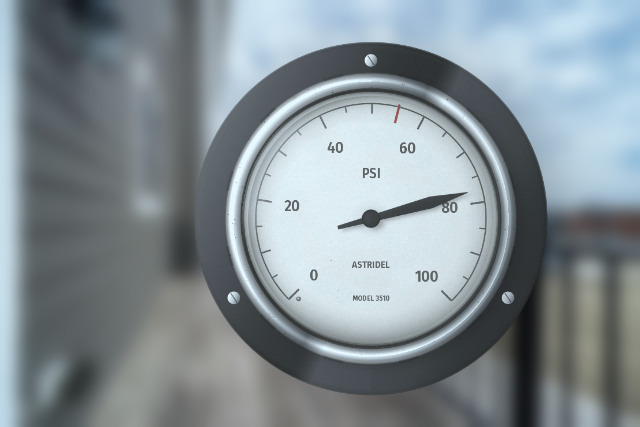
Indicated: 77.5,psi
